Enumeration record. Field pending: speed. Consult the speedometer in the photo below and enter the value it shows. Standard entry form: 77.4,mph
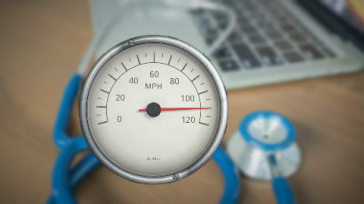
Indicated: 110,mph
